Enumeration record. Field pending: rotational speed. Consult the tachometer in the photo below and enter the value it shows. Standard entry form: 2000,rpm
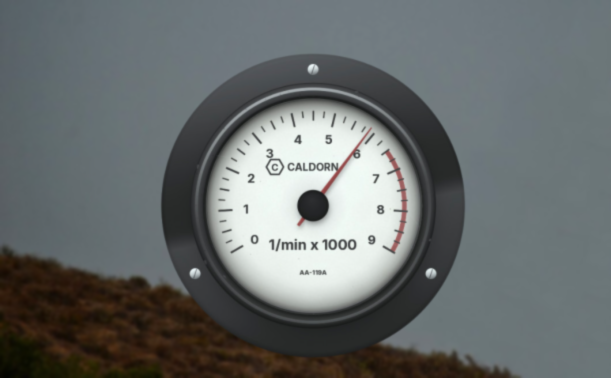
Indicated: 5875,rpm
